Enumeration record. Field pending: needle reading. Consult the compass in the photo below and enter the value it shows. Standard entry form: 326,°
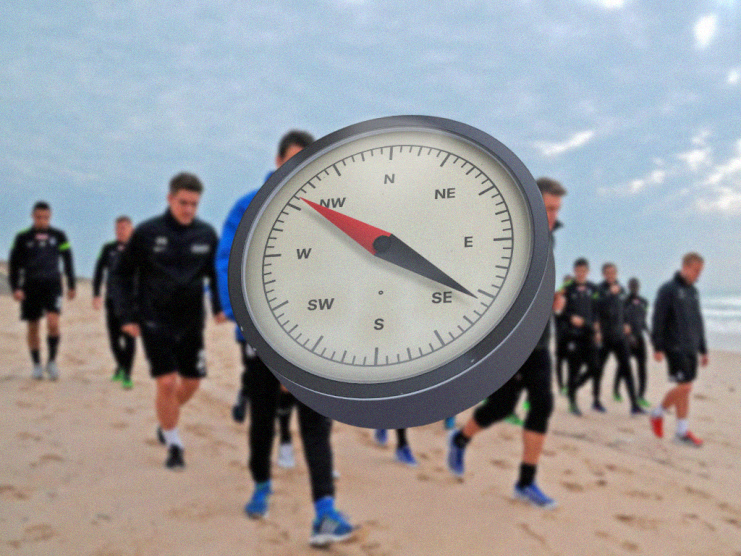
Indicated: 305,°
